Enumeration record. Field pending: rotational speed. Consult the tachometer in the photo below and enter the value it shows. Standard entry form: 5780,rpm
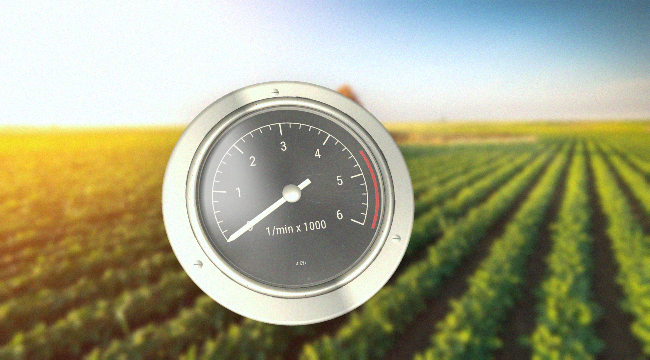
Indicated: 0,rpm
